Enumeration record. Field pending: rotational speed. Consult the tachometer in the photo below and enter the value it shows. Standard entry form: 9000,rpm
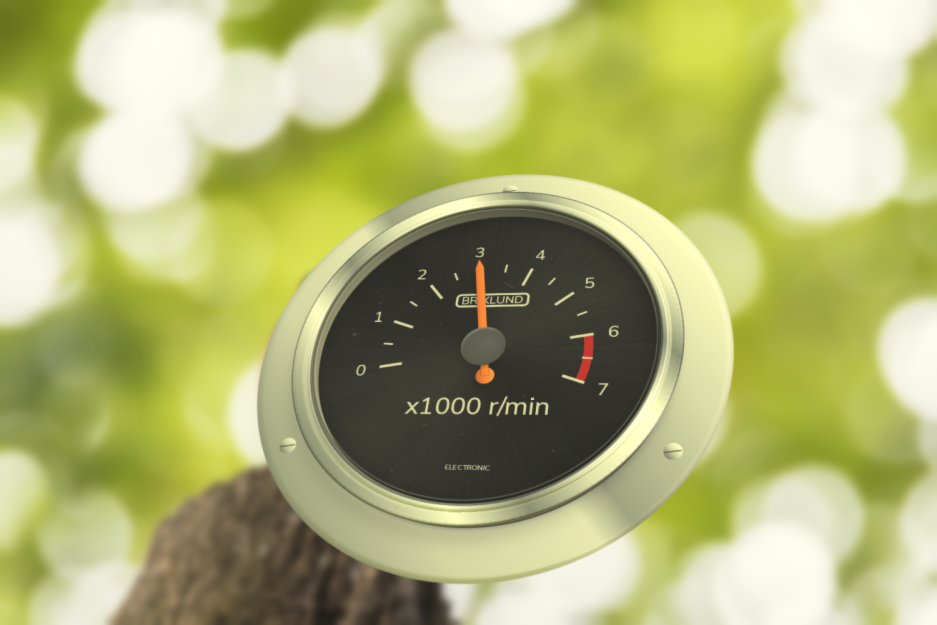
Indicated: 3000,rpm
